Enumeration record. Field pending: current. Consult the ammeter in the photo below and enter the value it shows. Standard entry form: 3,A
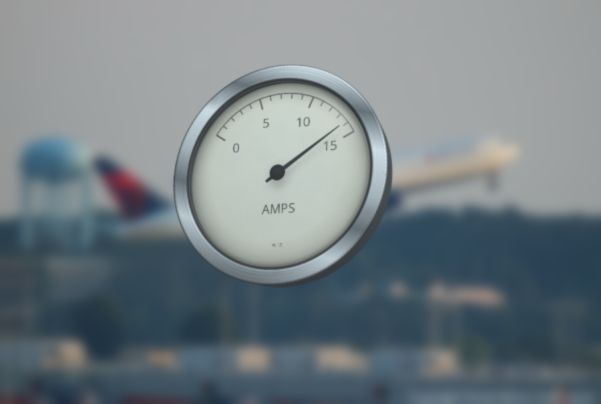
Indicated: 14,A
